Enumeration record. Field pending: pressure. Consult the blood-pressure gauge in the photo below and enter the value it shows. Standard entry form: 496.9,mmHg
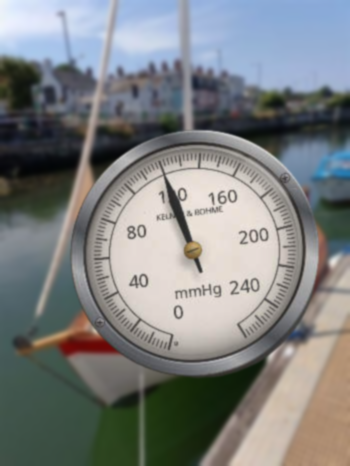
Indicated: 120,mmHg
